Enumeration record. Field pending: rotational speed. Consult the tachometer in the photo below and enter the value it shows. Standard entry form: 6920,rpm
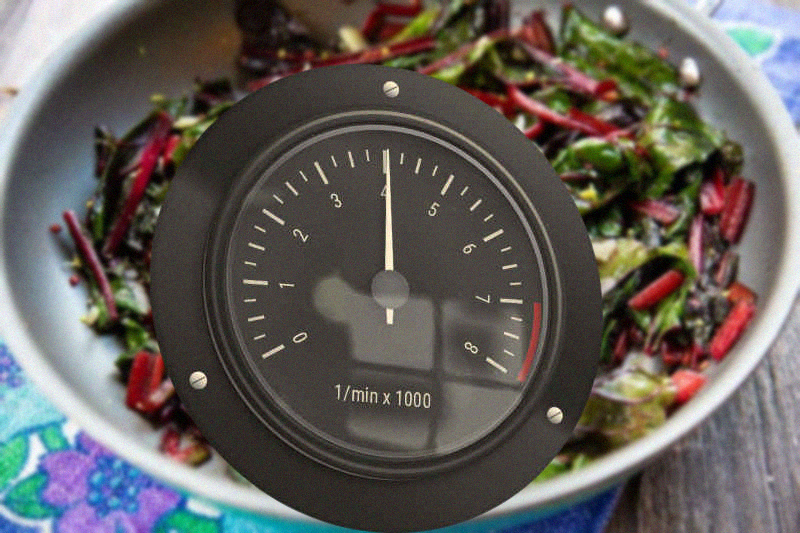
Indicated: 4000,rpm
